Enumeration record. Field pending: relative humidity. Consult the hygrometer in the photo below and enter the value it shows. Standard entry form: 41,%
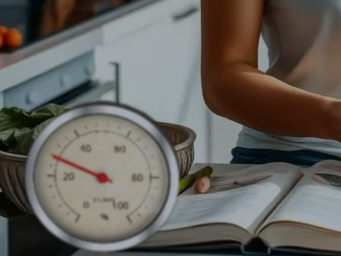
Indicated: 28,%
